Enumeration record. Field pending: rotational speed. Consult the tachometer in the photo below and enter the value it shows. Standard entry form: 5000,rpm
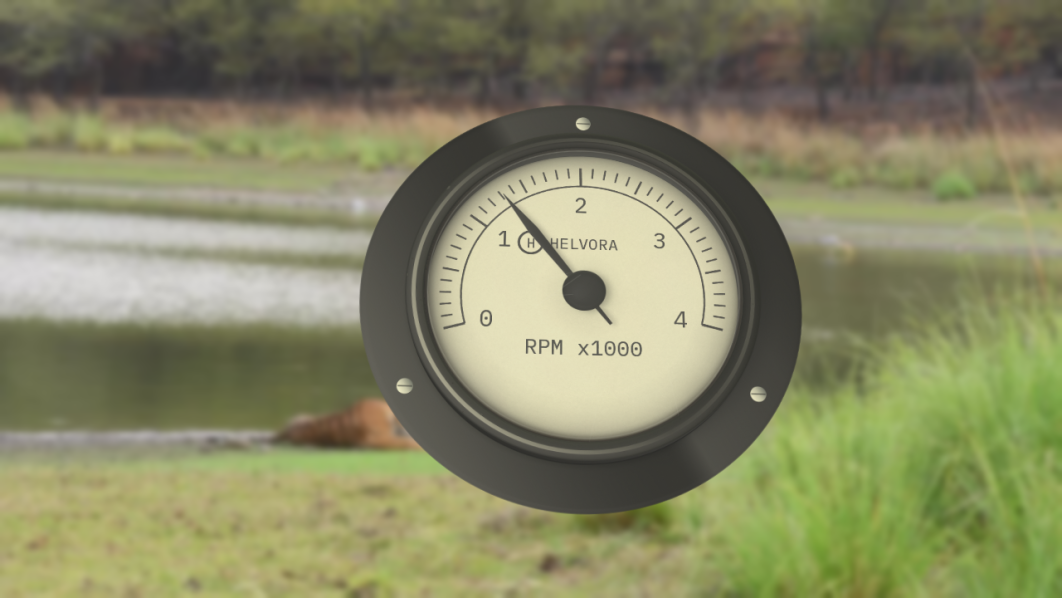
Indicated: 1300,rpm
